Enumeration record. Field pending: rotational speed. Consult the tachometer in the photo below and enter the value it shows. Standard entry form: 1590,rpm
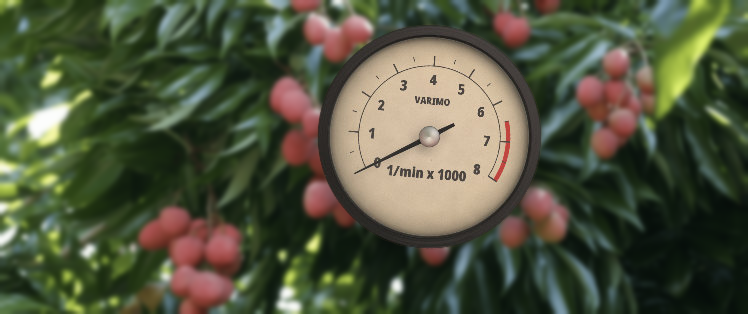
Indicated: 0,rpm
